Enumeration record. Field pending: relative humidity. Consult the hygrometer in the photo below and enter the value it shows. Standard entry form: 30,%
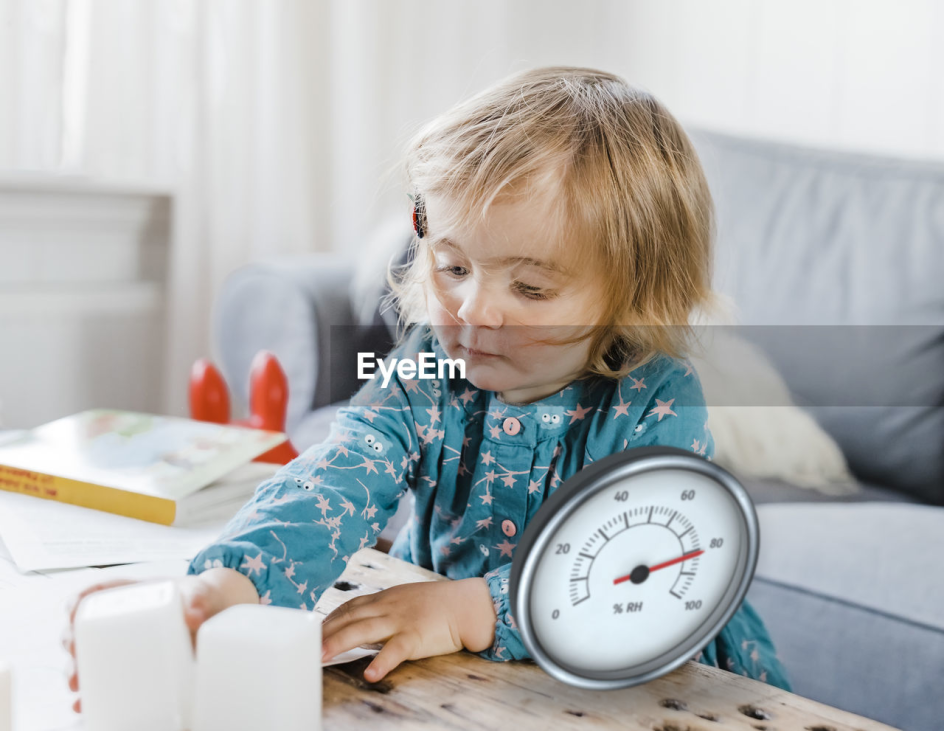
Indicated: 80,%
